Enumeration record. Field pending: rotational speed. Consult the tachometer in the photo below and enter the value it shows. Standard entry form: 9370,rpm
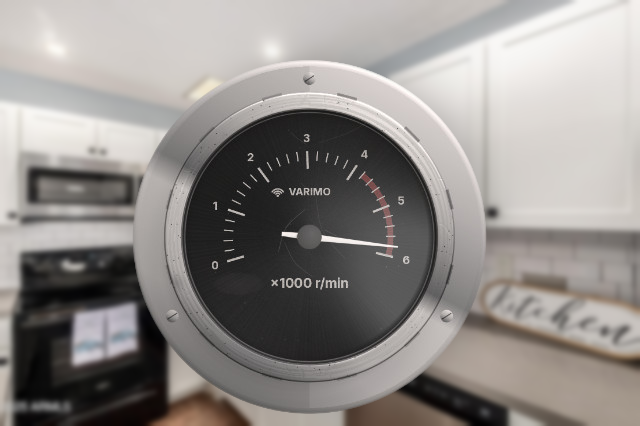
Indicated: 5800,rpm
